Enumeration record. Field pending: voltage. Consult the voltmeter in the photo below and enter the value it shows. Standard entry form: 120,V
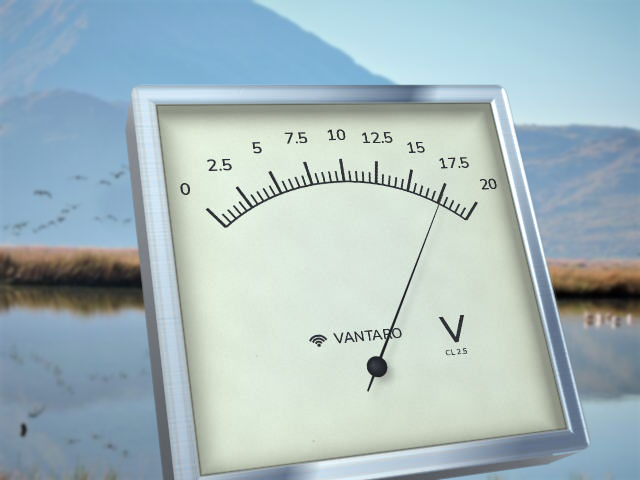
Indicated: 17.5,V
